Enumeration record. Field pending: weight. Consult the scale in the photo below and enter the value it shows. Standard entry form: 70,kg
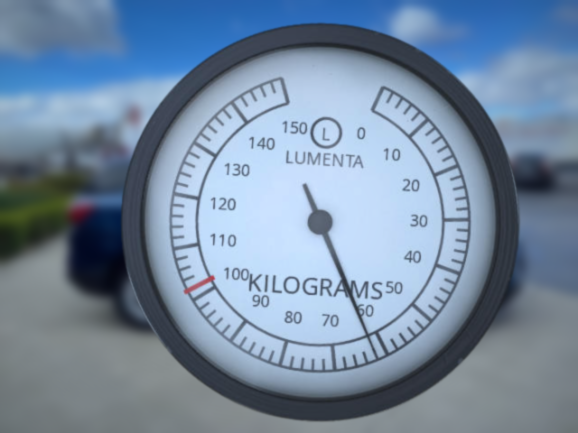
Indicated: 62,kg
